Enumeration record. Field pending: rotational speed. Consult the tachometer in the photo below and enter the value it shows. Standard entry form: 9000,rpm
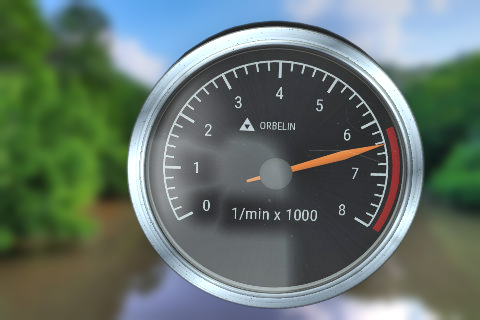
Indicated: 6400,rpm
